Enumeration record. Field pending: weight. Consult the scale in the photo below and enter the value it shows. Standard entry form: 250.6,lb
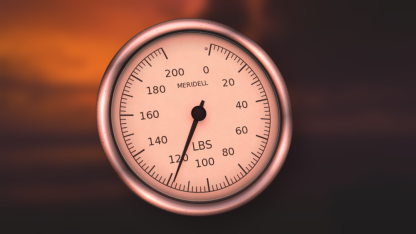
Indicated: 118,lb
